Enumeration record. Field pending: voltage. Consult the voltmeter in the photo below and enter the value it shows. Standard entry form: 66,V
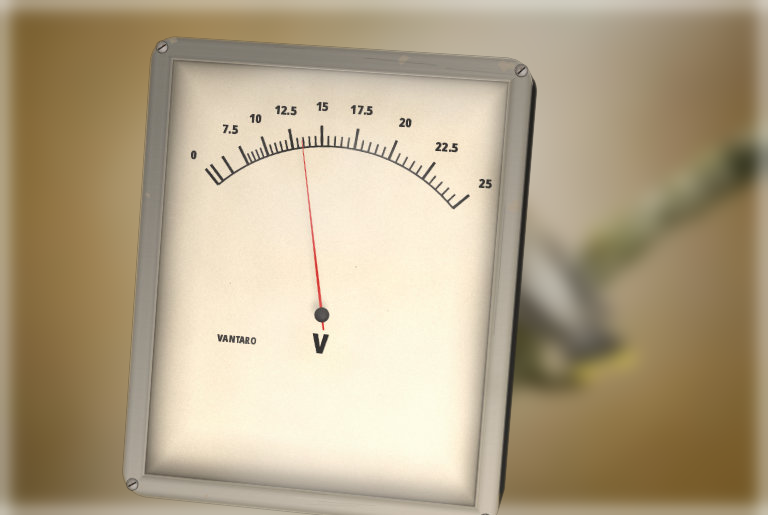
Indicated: 13.5,V
